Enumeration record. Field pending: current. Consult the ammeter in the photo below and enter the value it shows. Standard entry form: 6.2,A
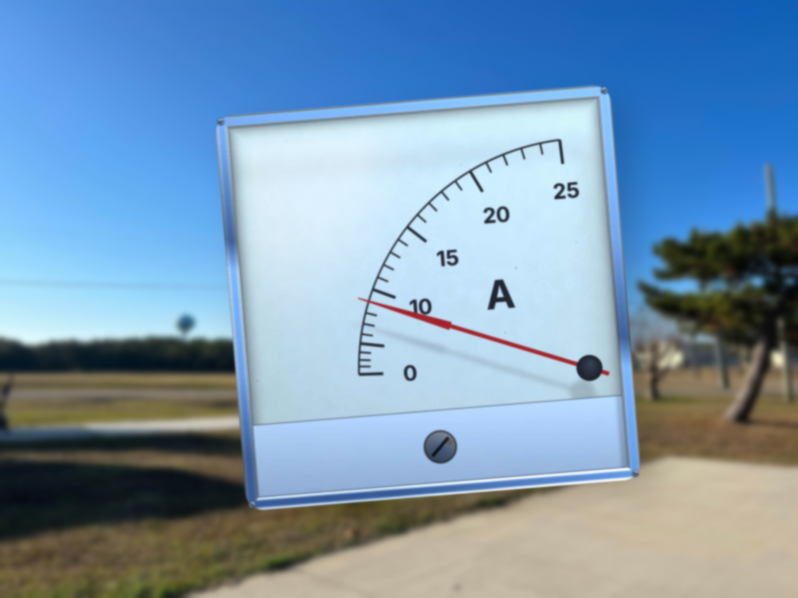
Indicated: 9,A
